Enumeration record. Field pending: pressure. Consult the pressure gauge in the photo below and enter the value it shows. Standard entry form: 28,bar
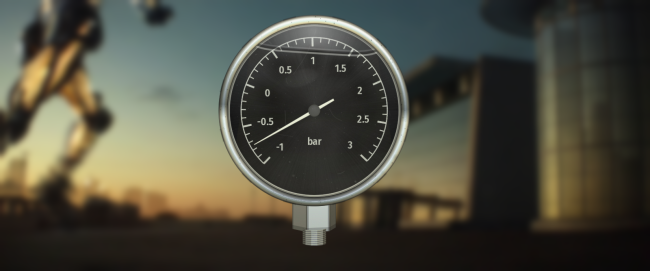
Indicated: -0.75,bar
